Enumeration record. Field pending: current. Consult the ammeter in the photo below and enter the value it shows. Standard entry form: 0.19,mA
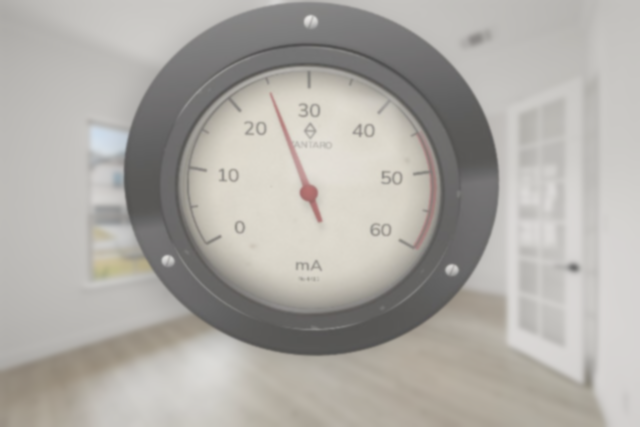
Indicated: 25,mA
